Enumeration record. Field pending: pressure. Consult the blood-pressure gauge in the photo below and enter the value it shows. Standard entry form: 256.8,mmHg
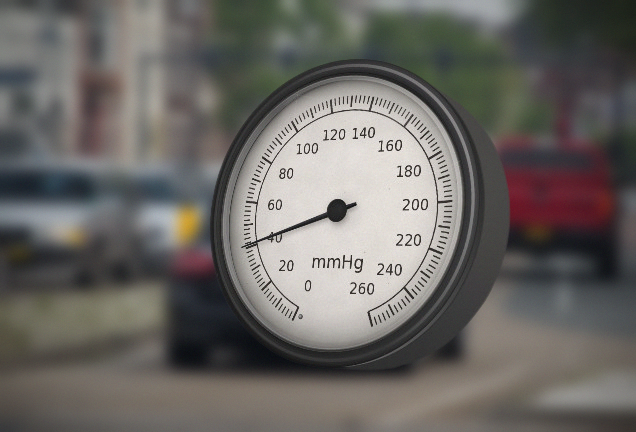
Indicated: 40,mmHg
